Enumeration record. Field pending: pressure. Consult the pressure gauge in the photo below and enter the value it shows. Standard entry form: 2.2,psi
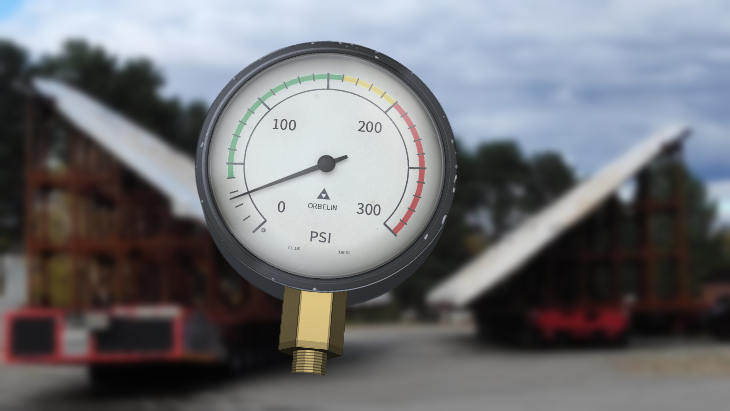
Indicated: 25,psi
